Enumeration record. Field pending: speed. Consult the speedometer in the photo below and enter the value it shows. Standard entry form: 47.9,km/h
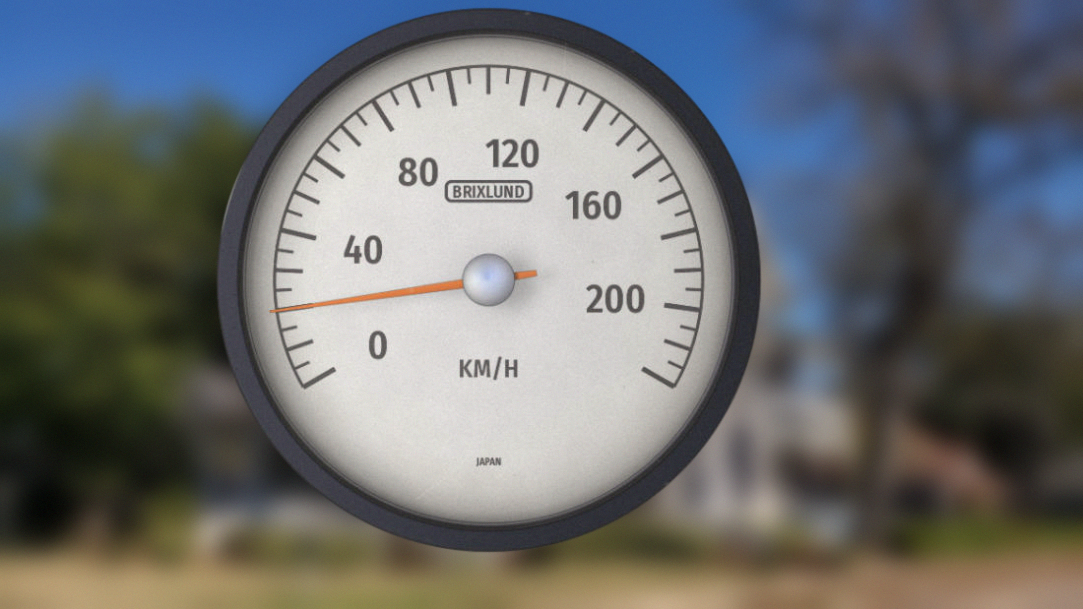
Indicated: 20,km/h
